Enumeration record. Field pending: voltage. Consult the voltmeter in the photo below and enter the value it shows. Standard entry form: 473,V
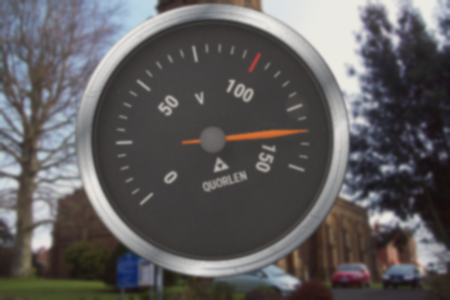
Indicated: 135,V
